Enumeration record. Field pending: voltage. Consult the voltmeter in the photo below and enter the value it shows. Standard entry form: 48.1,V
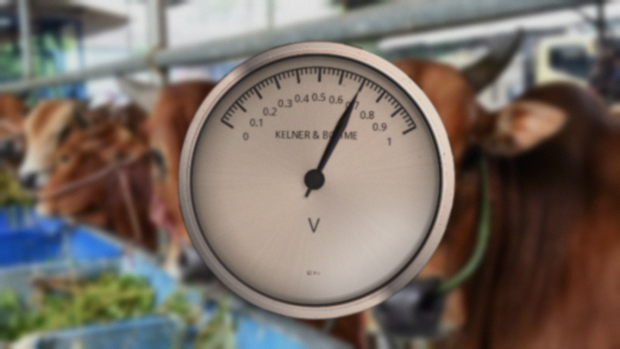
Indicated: 0.7,V
